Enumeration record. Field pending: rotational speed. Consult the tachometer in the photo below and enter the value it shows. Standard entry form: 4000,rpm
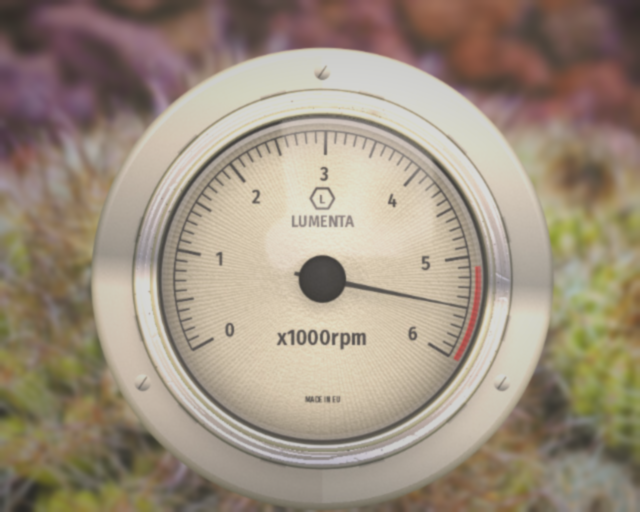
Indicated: 5500,rpm
